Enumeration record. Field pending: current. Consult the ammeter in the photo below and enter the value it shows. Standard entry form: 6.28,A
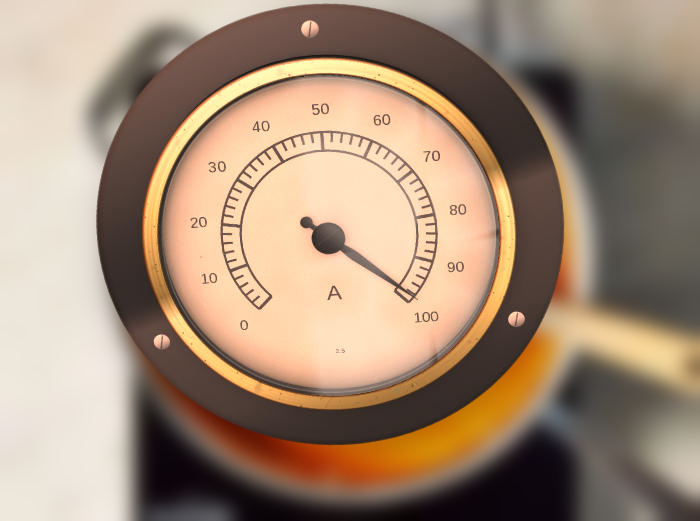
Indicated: 98,A
